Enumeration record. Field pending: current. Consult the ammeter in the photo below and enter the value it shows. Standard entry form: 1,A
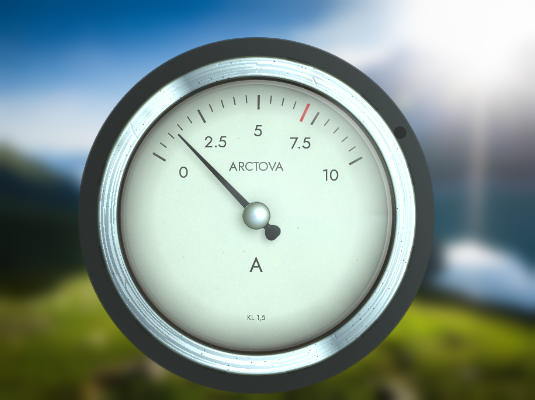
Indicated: 1.25,A
